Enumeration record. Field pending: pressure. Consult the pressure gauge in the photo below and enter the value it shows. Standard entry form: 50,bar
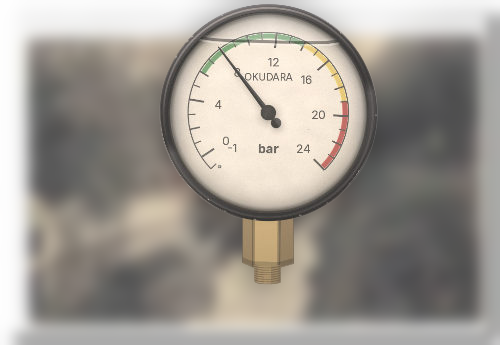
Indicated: 8,bar
